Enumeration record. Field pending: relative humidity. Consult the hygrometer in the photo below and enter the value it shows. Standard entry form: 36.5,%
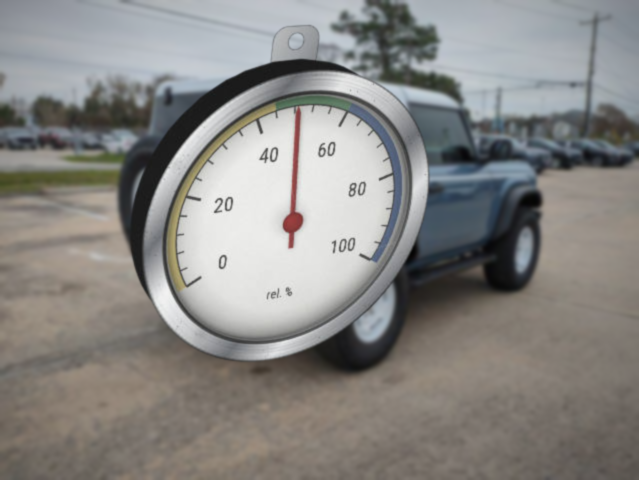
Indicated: 48,%
